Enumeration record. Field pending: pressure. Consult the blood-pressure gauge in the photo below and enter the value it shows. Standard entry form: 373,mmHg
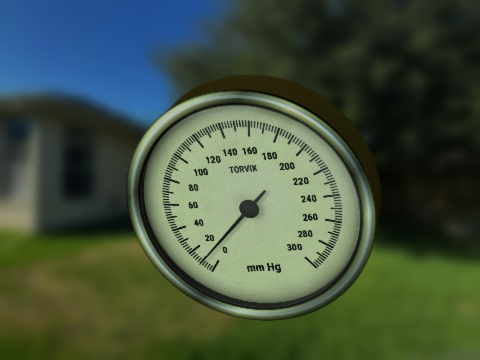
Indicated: 10,mmHg
